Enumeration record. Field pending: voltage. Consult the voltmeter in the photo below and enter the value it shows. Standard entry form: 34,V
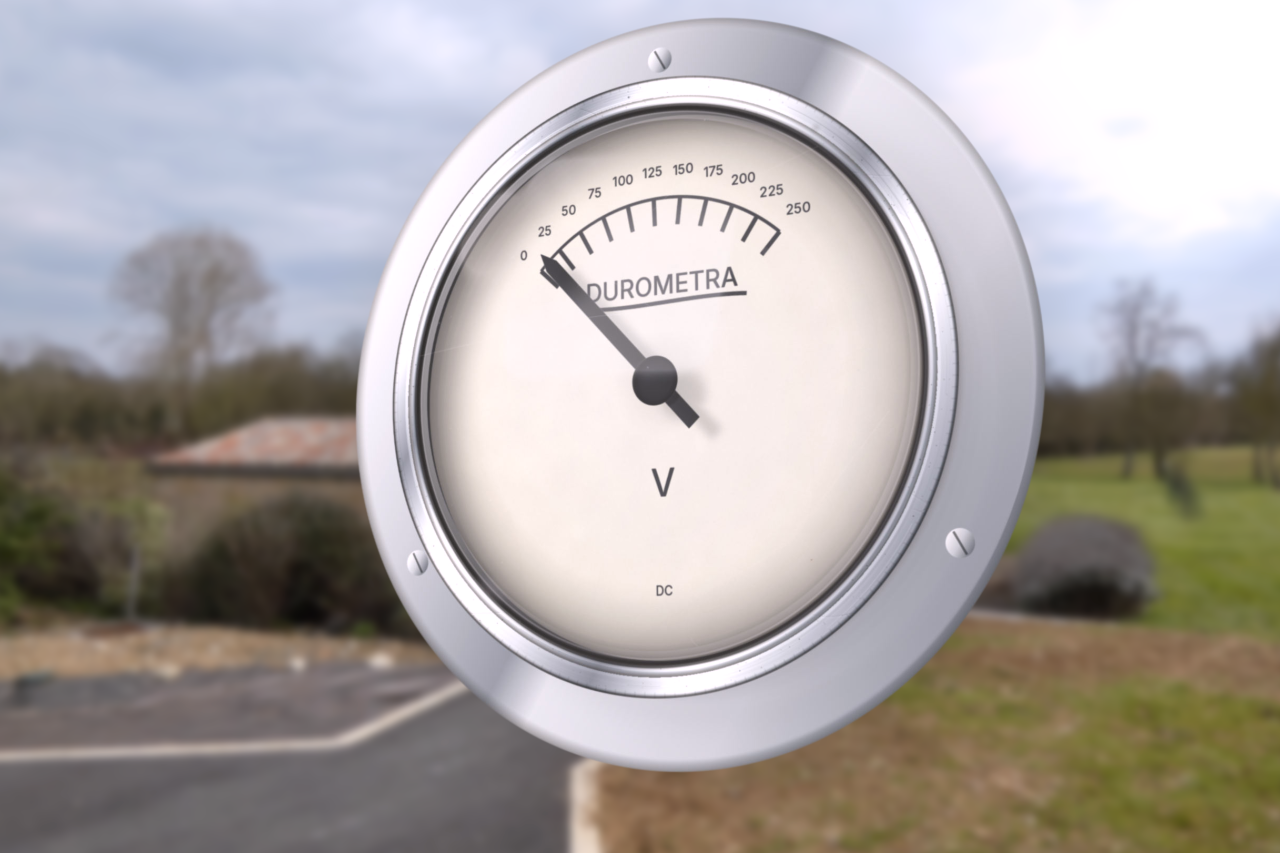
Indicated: 12.5,V
